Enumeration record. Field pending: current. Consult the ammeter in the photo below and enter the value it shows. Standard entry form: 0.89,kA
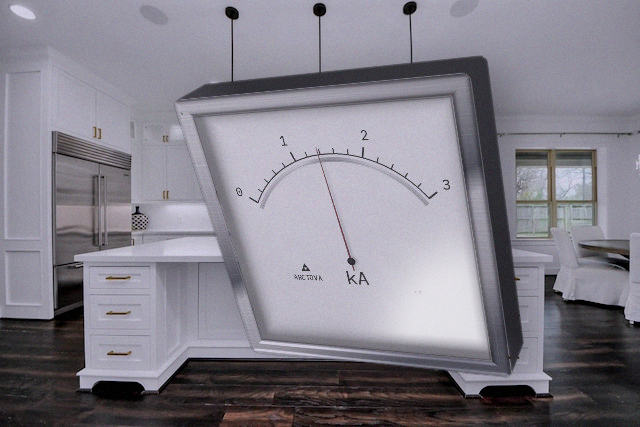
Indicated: 1.4,kA
